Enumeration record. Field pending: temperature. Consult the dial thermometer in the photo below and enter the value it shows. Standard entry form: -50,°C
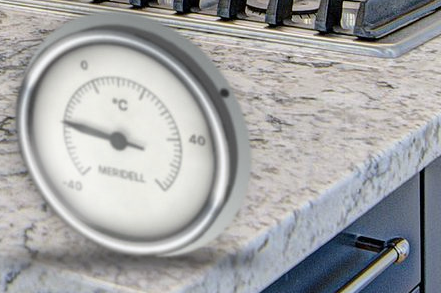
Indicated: -20,°C
